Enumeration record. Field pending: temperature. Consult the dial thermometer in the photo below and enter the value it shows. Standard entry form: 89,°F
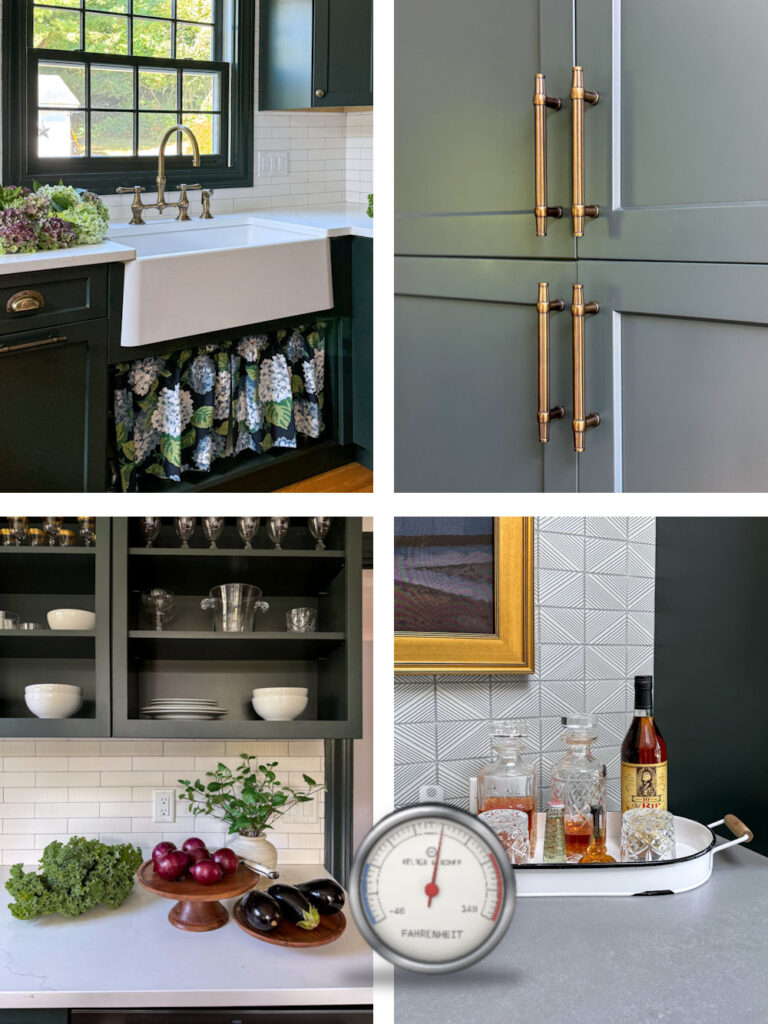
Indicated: 60,°F
